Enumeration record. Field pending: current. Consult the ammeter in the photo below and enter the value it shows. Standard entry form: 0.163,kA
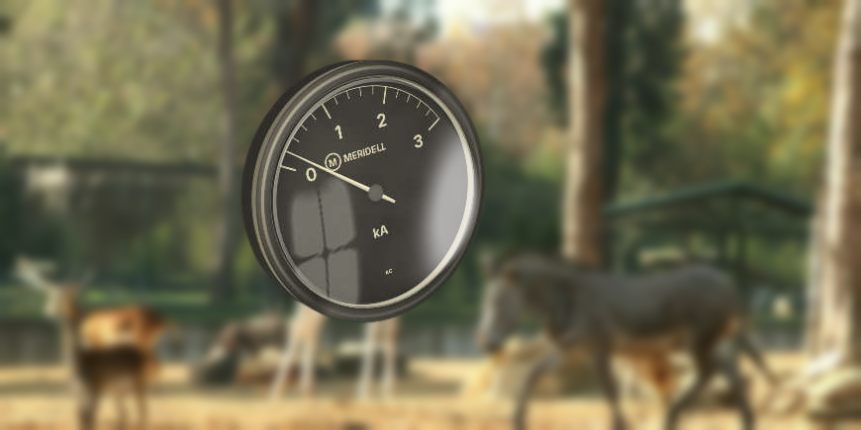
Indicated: 0.2,kA
